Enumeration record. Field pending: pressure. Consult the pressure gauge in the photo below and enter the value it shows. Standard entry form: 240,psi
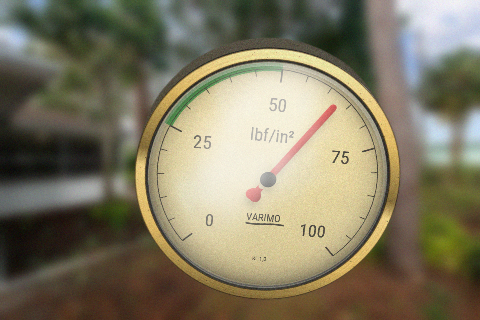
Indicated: 62.5,psi
